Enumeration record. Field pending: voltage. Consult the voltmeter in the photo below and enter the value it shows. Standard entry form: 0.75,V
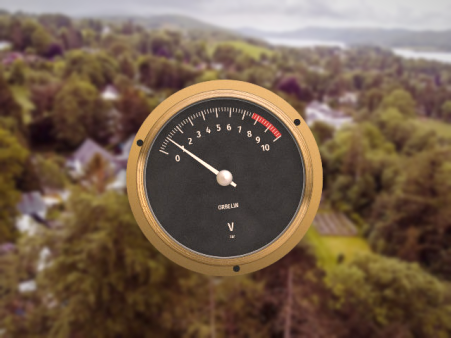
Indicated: 1,V
